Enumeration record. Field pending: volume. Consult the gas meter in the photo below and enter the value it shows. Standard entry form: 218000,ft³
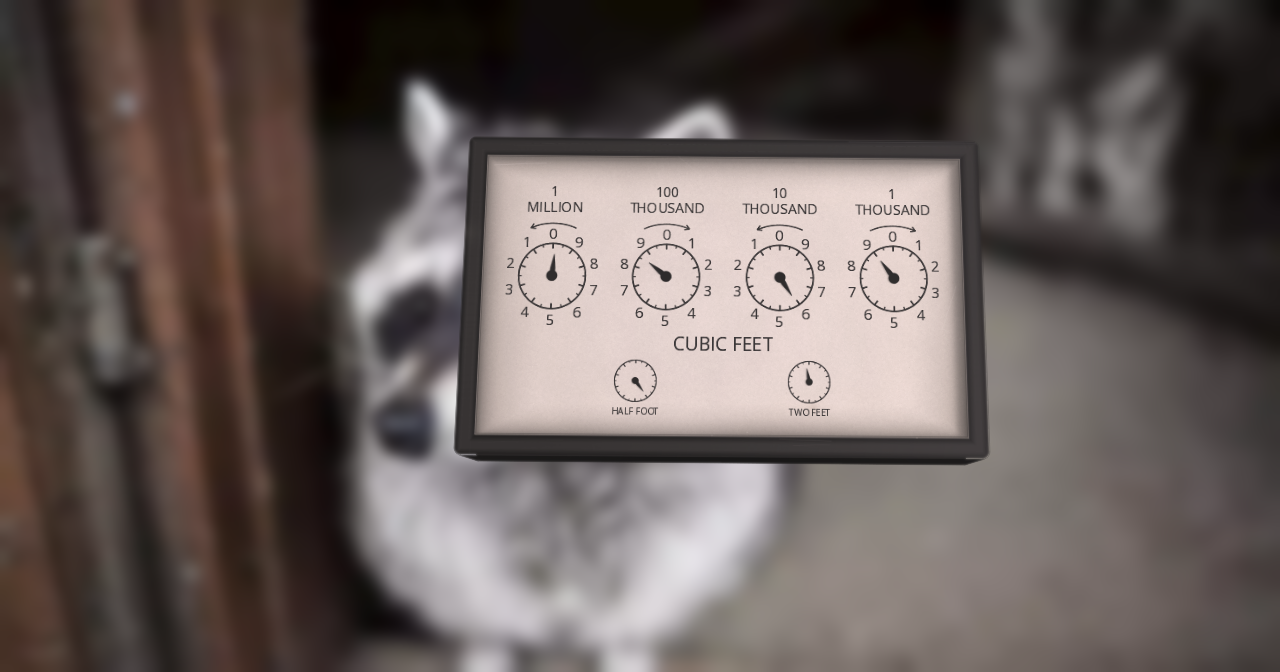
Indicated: 985900,ft³
